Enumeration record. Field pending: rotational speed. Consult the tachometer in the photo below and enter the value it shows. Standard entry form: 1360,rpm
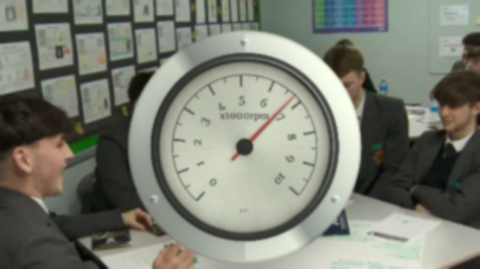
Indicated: 6750,rpm
